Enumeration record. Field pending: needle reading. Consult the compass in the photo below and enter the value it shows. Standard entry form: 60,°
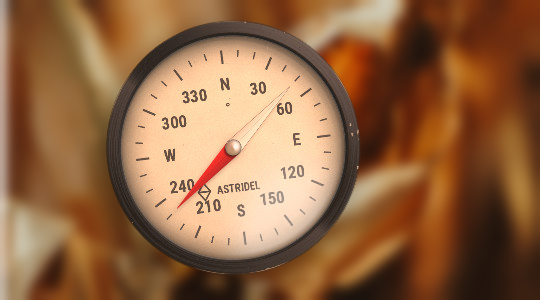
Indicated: 230,°
